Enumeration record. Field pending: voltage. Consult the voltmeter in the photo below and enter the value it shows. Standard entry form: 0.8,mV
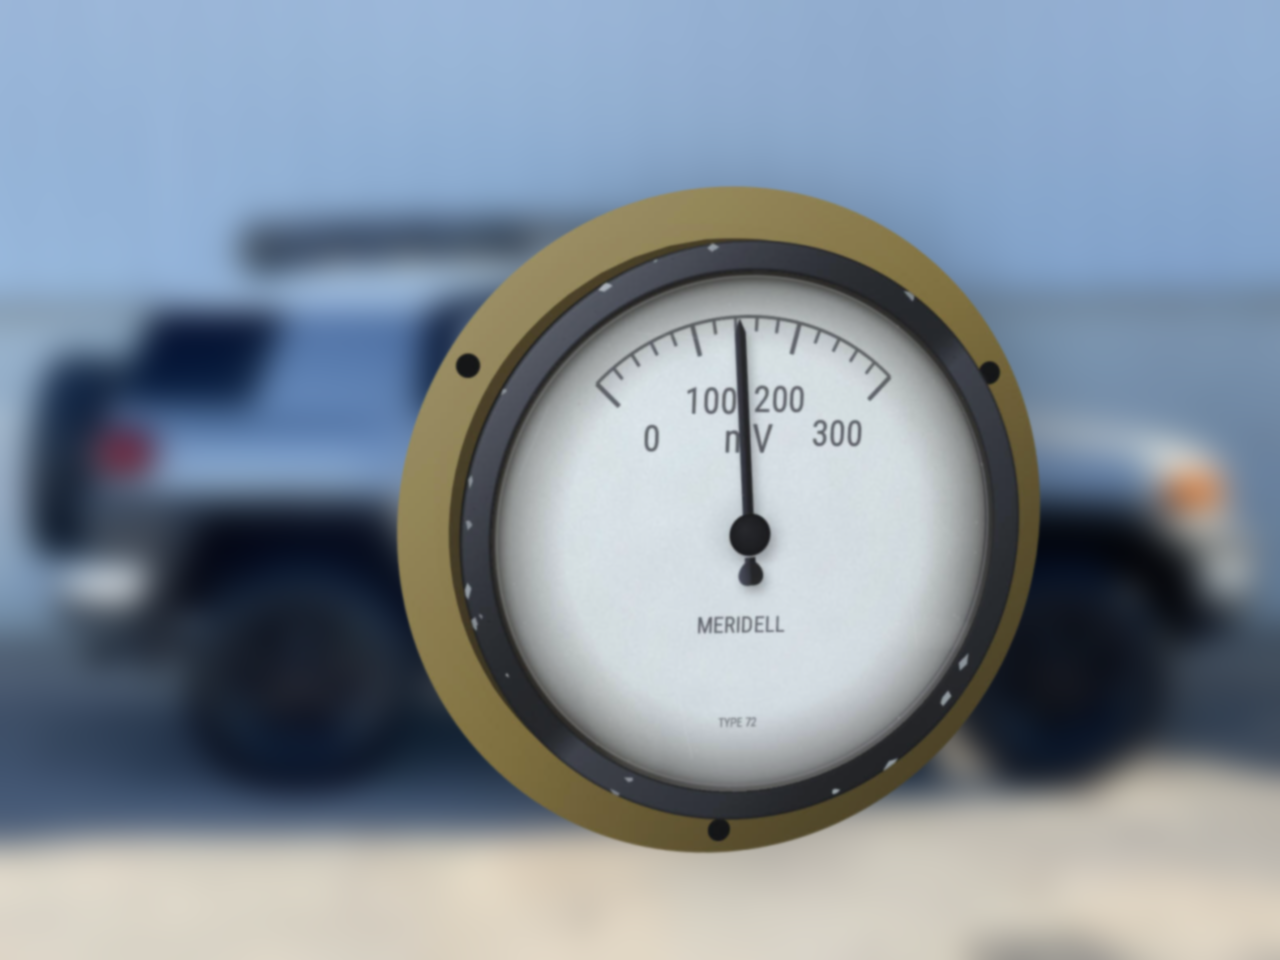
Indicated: 140,mV
